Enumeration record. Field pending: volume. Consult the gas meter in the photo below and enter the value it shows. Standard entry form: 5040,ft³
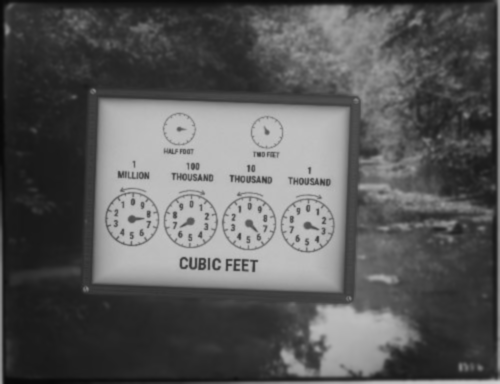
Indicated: 766300,ft³
